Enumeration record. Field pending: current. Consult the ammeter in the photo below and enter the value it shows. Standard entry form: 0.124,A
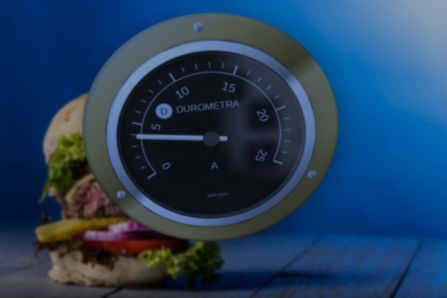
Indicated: 4,A
